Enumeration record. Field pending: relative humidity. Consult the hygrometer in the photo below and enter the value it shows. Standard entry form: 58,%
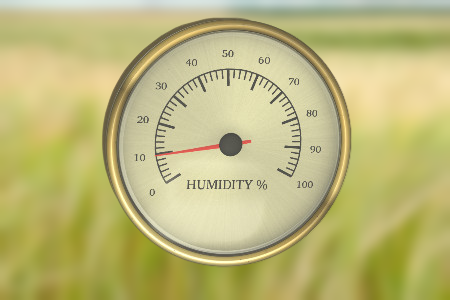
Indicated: 10,%
